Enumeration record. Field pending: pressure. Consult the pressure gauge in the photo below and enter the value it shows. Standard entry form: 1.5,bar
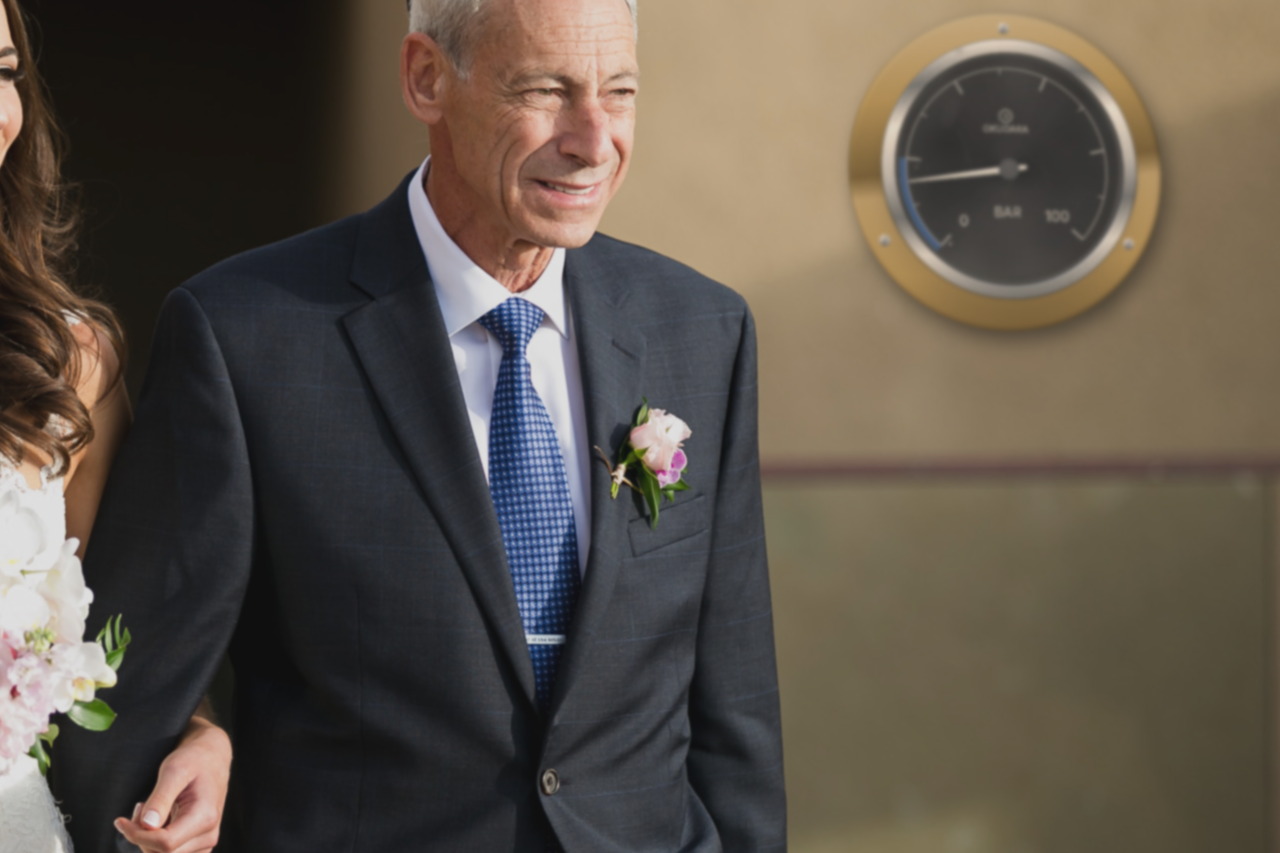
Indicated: 15,bar
